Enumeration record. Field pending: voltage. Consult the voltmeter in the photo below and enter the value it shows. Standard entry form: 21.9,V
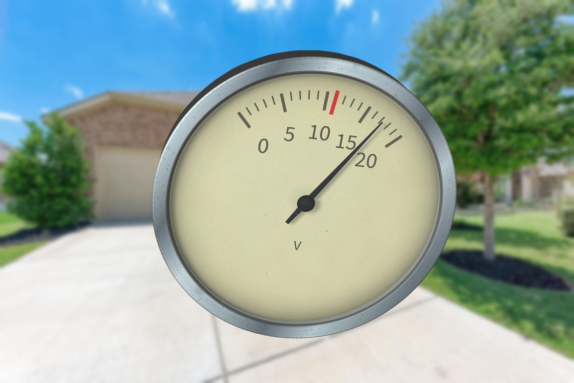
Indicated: 17,V
